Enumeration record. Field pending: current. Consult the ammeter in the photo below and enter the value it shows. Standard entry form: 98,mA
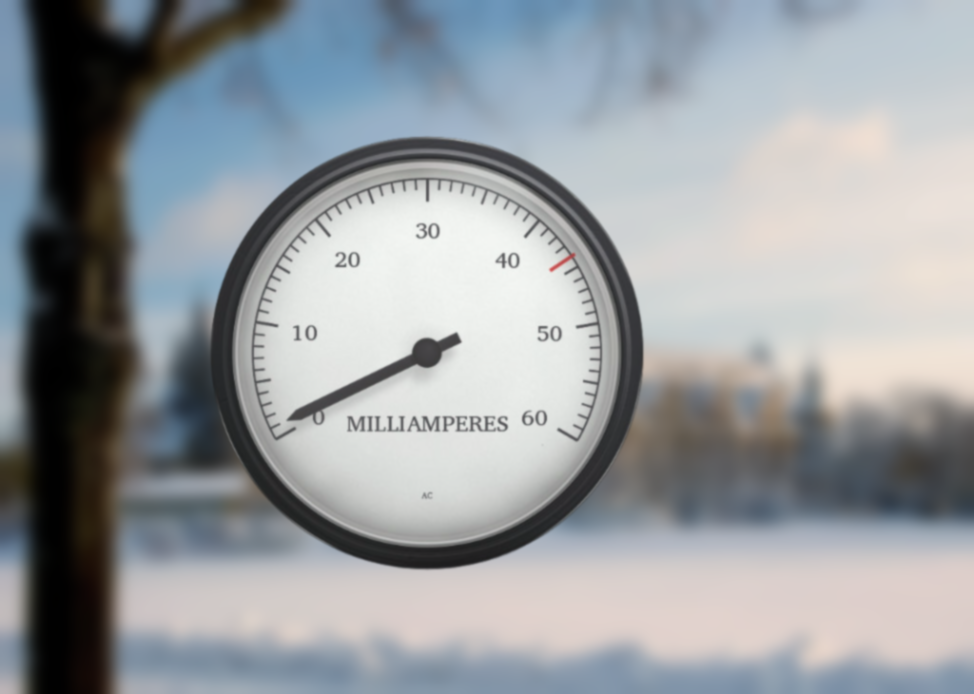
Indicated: 1,mA
